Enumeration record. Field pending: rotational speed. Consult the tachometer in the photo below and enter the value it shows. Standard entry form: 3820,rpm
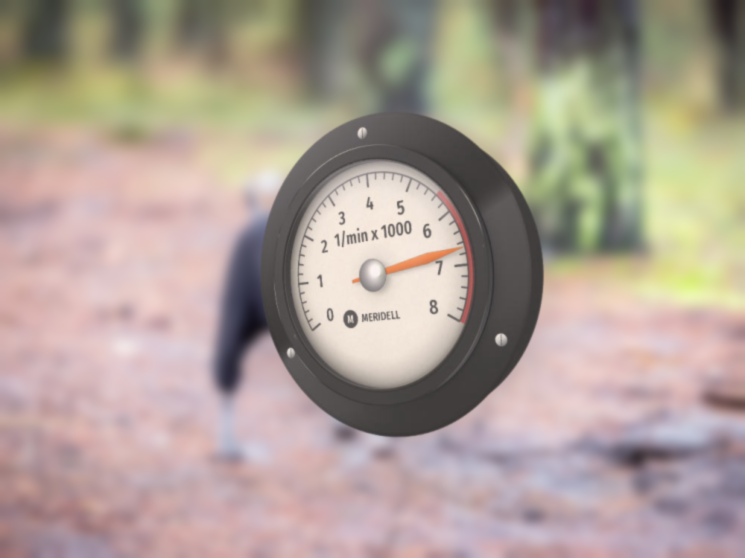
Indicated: 6700,rpm
